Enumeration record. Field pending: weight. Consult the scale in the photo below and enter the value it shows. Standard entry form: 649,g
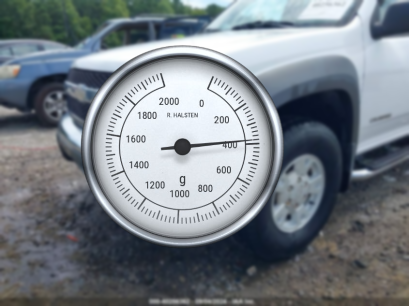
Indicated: 380,g
